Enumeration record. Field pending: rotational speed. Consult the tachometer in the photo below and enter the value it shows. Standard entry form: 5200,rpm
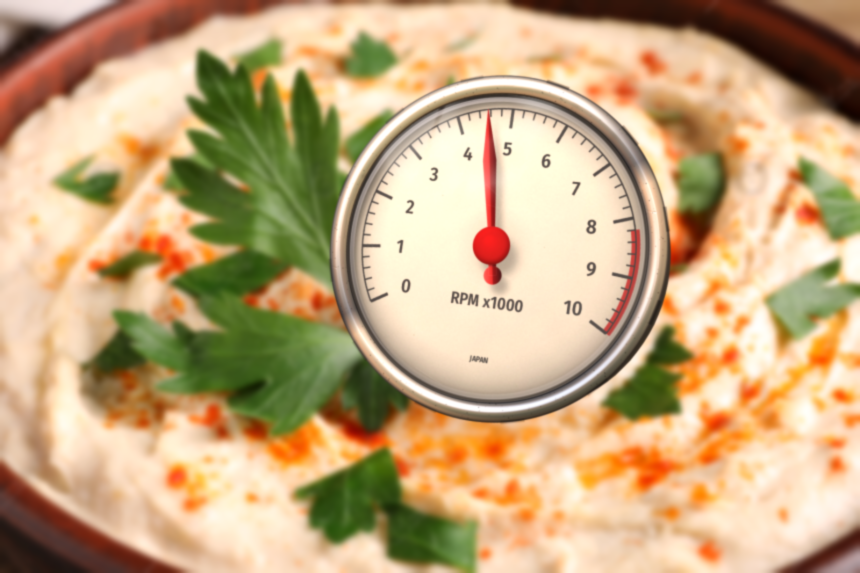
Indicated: 4600,rpm
